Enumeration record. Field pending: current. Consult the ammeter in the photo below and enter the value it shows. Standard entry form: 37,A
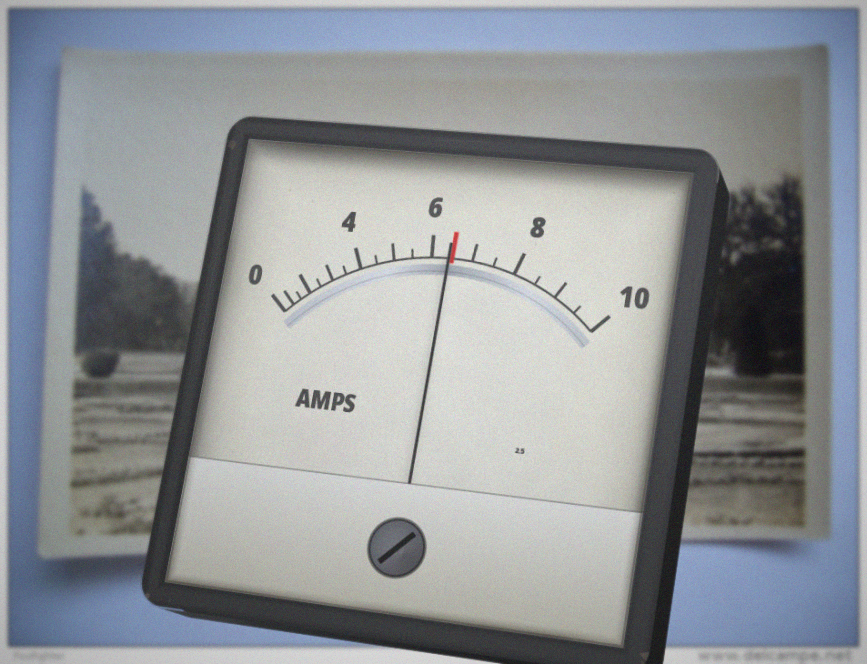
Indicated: 6.5,A
